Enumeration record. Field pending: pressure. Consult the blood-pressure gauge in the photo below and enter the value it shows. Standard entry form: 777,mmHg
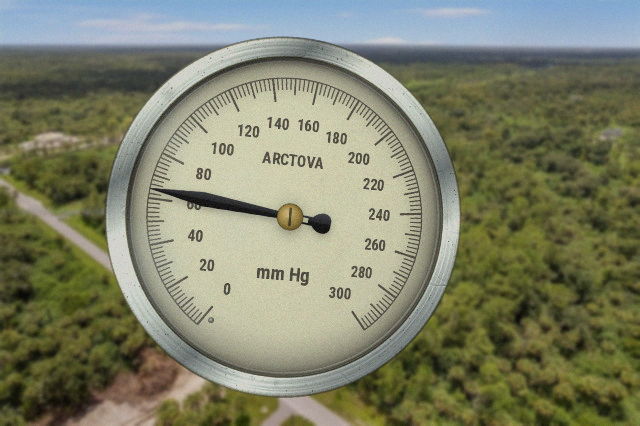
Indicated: 64,mmHg
